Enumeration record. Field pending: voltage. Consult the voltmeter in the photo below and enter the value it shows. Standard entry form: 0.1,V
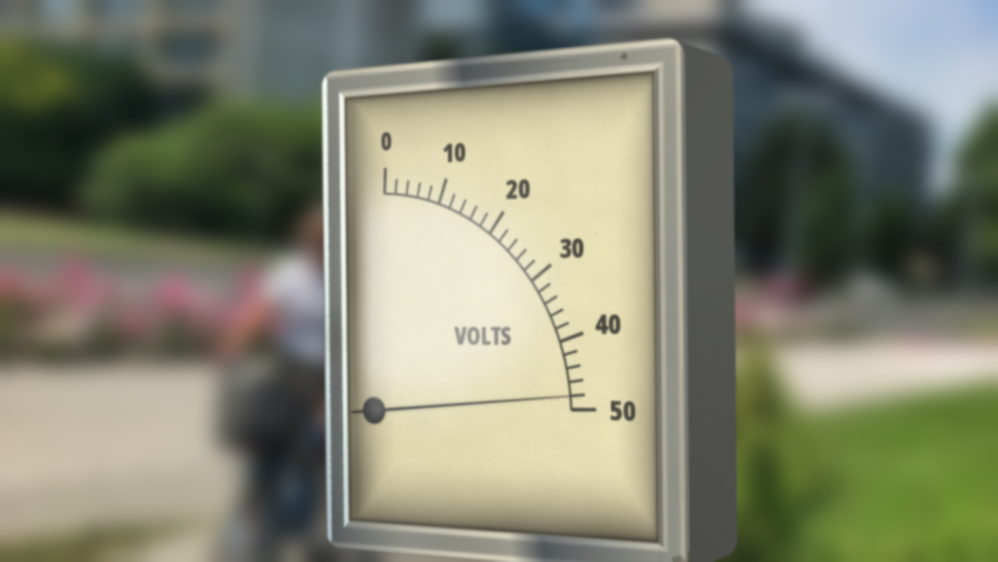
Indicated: 48,V
